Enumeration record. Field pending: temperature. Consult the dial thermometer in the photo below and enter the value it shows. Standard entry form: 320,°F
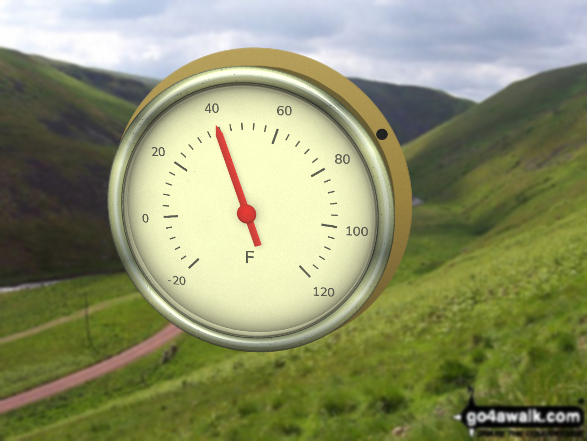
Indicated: 40,°F
